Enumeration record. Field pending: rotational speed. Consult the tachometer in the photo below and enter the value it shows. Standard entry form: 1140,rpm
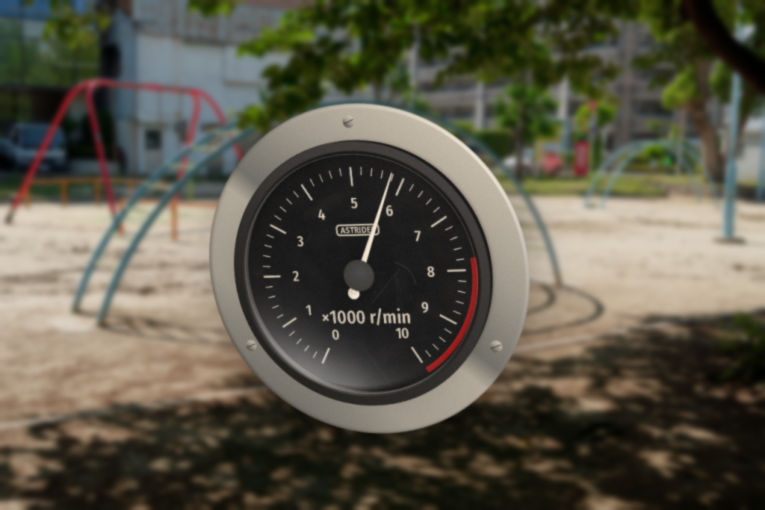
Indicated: 5800,rpm
